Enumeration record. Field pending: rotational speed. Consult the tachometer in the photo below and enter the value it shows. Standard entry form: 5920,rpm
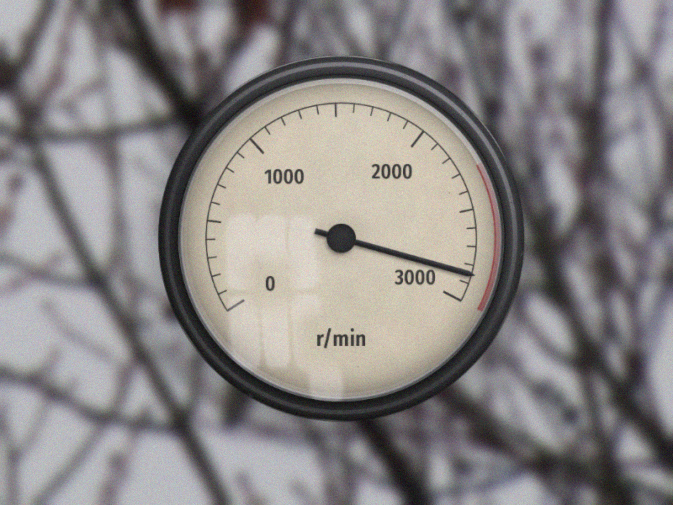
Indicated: 2850,rpm
